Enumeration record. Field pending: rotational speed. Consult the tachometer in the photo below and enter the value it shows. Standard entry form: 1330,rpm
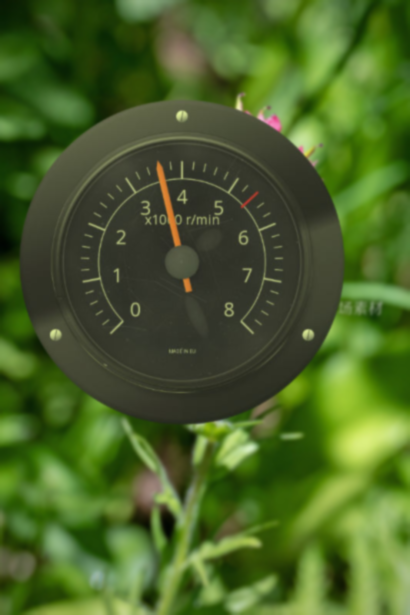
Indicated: 3600,rpm
